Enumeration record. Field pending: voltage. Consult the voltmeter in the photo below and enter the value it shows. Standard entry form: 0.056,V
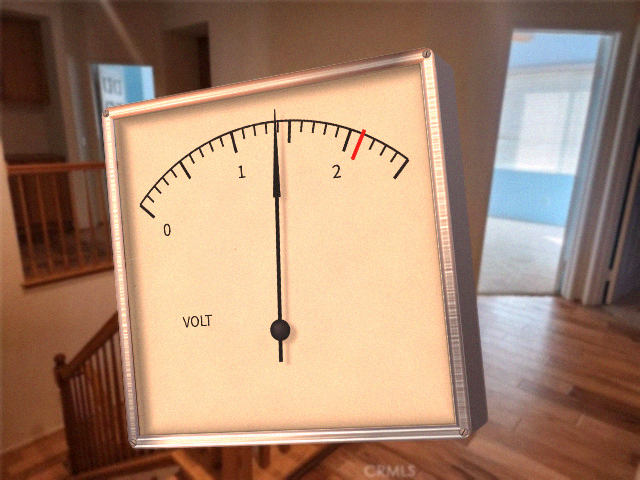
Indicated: 1.4,V
